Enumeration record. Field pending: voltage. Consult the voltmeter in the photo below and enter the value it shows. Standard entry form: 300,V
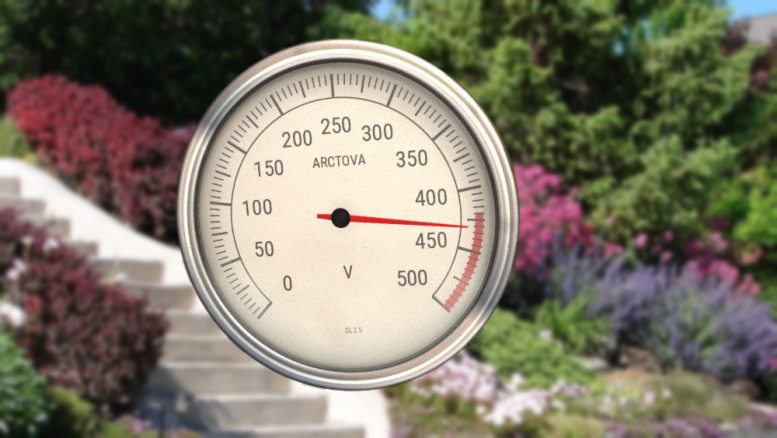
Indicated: 430,V
